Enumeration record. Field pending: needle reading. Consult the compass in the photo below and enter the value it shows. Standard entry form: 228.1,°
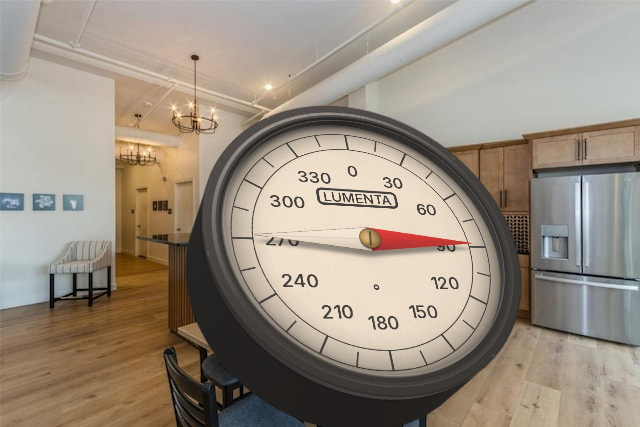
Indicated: 90,°
